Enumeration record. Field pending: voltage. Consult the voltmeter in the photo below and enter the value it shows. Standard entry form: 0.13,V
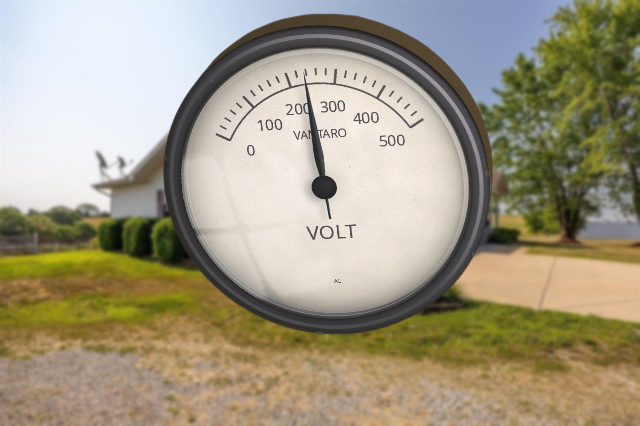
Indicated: 240,V
